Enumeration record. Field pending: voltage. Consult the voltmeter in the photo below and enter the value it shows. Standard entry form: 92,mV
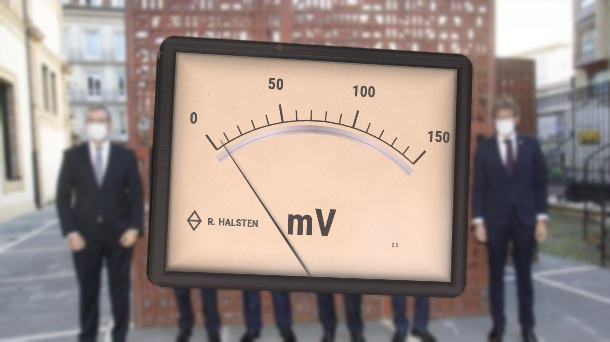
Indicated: 5,mV
